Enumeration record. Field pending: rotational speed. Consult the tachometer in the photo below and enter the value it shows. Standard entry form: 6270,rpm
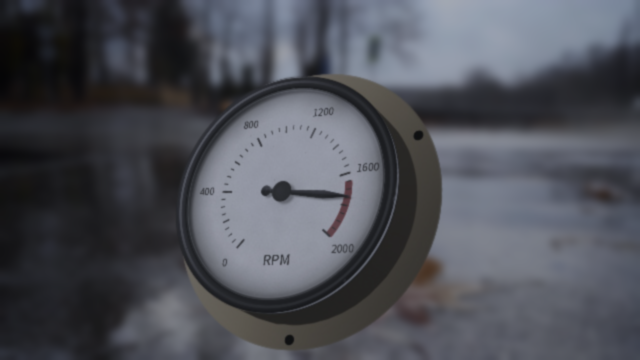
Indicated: 1750,rpm
